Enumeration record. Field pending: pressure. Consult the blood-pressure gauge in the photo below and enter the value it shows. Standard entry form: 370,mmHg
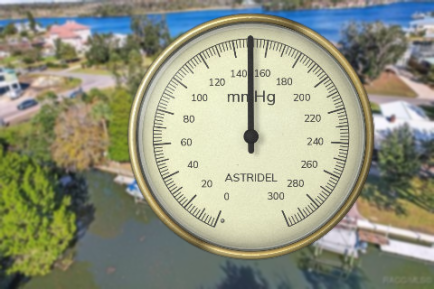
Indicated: 150,mmHg
